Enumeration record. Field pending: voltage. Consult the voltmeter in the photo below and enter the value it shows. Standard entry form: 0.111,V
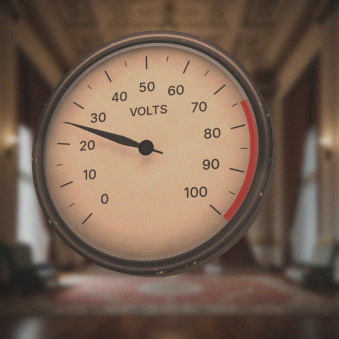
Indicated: 25,V
